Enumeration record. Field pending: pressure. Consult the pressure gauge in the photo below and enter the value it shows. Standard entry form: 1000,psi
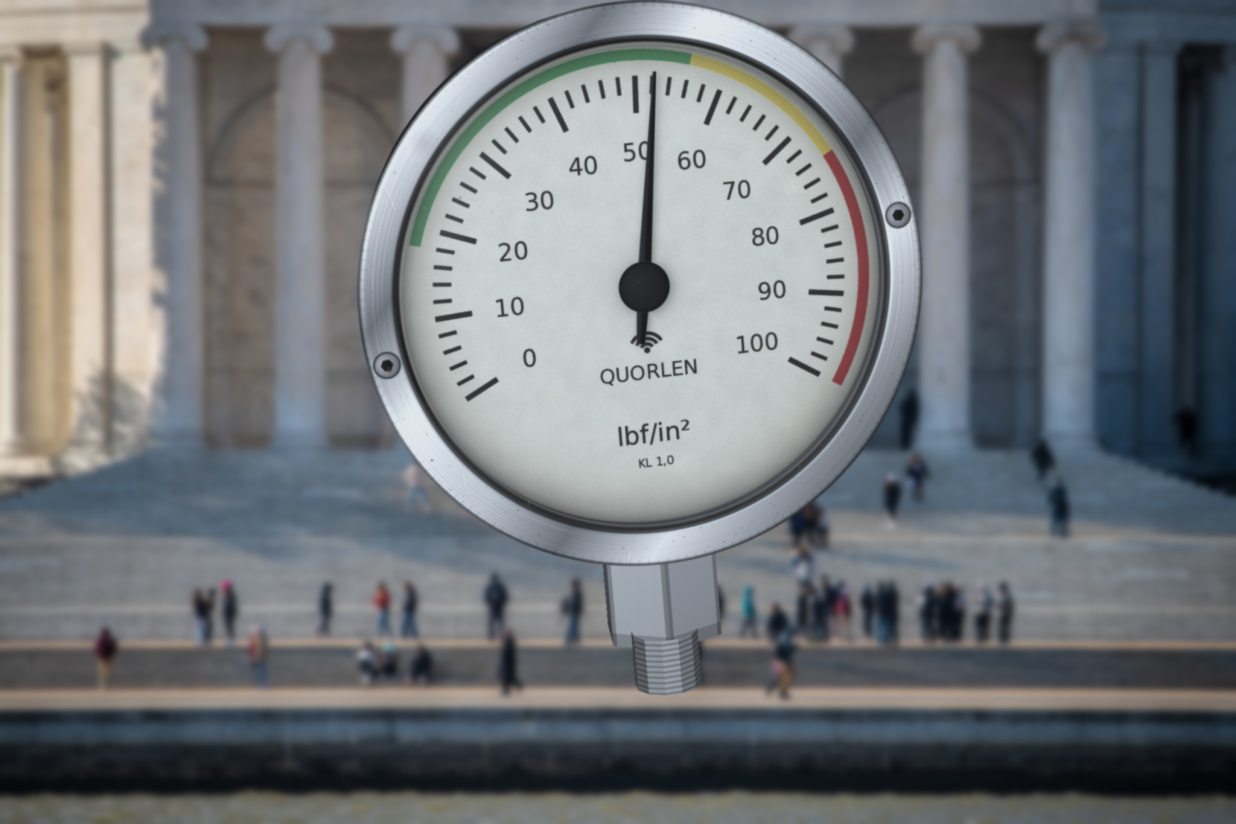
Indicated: 52,psi
